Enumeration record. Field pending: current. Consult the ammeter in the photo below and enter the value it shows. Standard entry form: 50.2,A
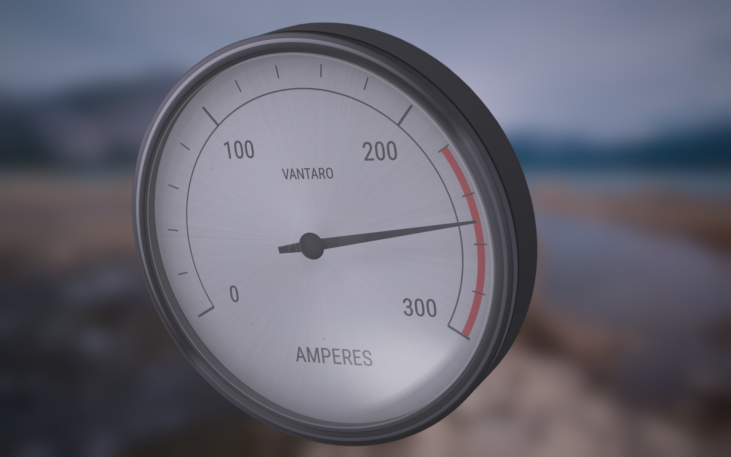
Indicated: 250,A
